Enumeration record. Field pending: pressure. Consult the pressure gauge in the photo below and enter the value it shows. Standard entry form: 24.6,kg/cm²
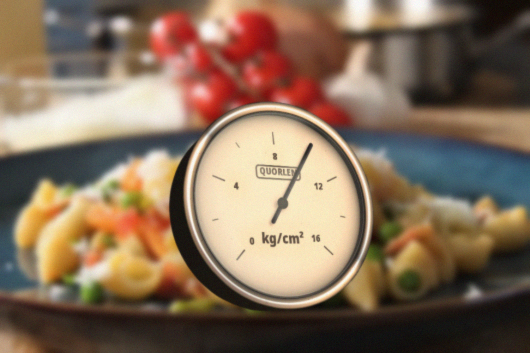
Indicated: 10,kg/cm²
